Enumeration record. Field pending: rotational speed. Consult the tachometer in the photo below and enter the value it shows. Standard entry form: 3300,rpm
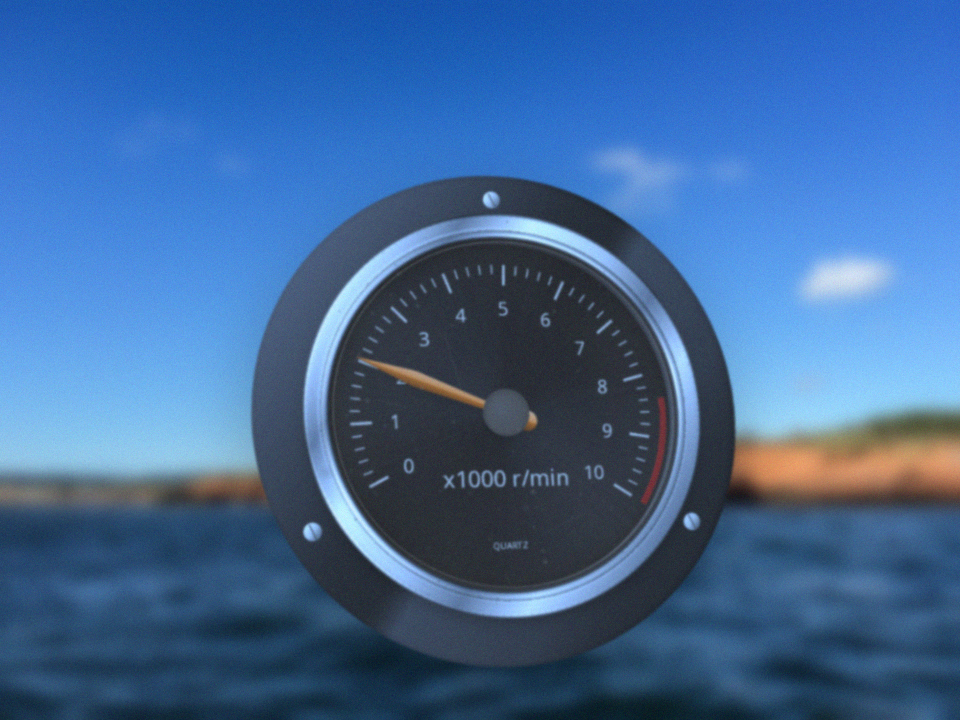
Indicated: 2000,rpm
